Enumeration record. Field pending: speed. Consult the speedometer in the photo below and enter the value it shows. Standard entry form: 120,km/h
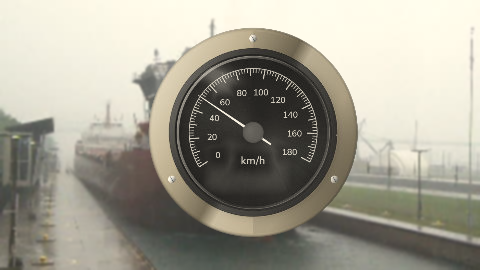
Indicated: 50,km/h
